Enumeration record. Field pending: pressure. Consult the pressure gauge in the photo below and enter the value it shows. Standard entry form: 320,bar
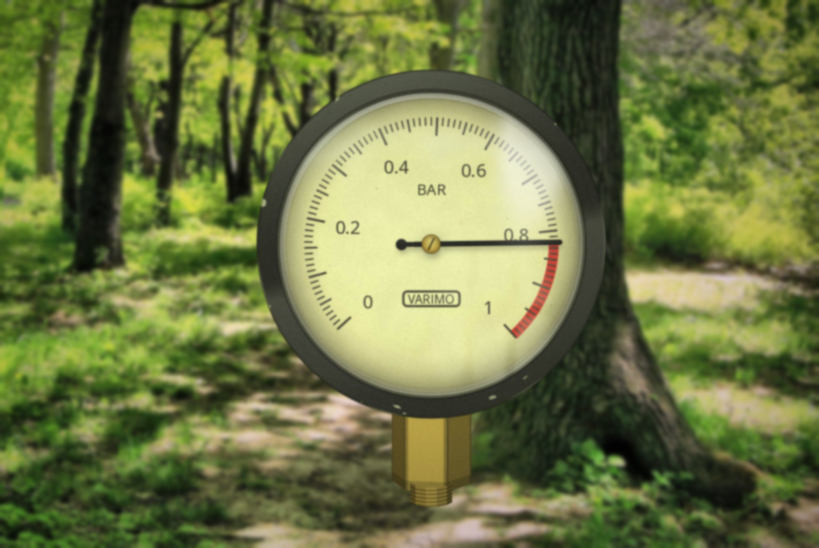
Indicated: 0.82,bar
